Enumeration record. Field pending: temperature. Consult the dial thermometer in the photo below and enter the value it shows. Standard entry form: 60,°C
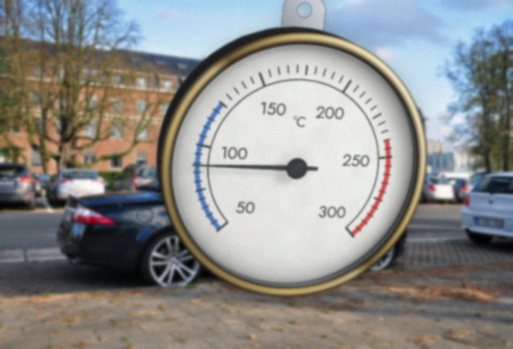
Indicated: 90,°C
